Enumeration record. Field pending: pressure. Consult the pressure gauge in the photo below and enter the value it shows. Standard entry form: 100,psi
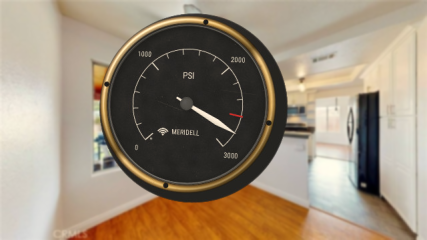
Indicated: 2800,psi
